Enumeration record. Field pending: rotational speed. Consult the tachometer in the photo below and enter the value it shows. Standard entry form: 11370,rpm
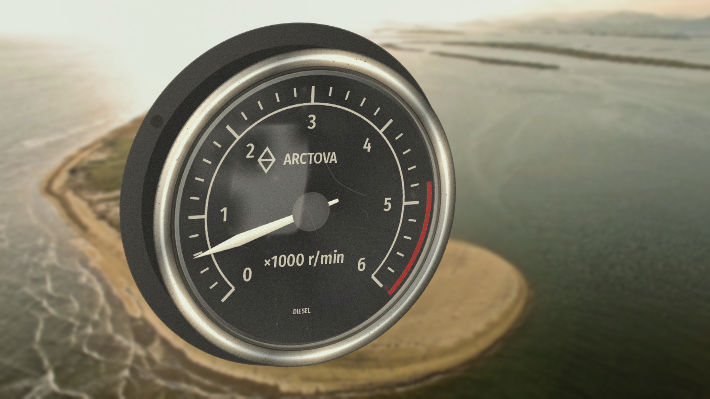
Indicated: 600,rpm
